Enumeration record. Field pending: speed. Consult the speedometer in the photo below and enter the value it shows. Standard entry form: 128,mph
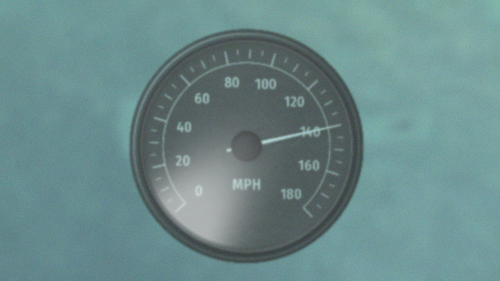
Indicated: 140,mph
